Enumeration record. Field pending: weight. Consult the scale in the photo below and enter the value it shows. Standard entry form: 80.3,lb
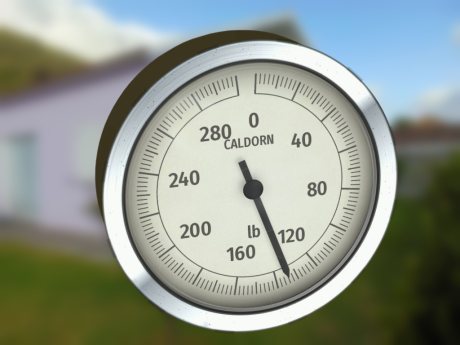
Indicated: 134,lb
